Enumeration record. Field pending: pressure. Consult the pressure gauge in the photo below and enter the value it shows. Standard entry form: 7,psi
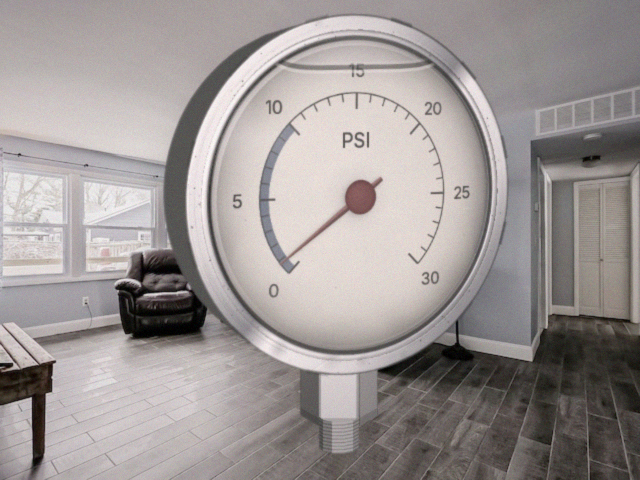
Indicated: 1,psi
